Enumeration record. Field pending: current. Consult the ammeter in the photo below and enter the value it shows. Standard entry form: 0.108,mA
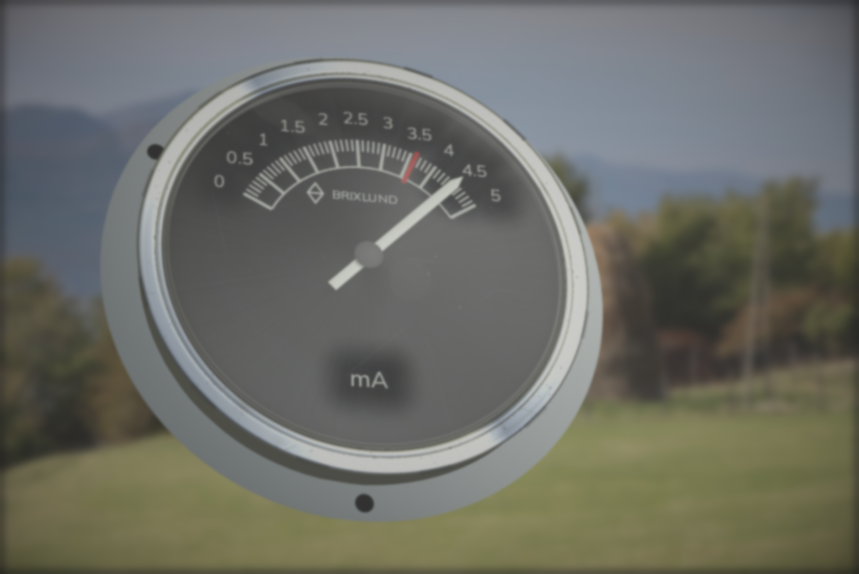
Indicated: 4.5,mA
